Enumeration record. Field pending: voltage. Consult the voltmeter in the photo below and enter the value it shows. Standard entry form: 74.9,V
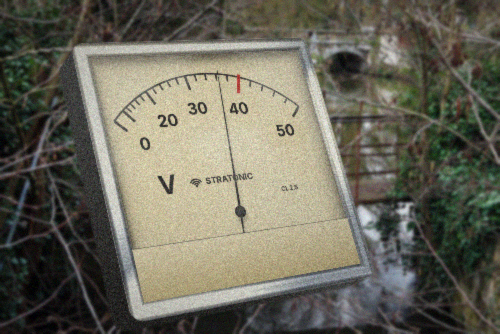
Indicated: 36,V
